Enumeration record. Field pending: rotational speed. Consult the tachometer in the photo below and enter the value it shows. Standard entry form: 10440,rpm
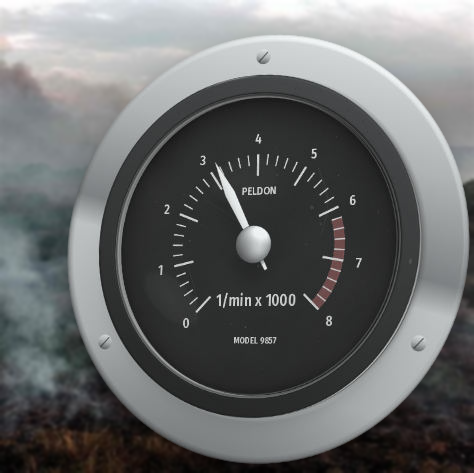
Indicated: 3200,rpm
